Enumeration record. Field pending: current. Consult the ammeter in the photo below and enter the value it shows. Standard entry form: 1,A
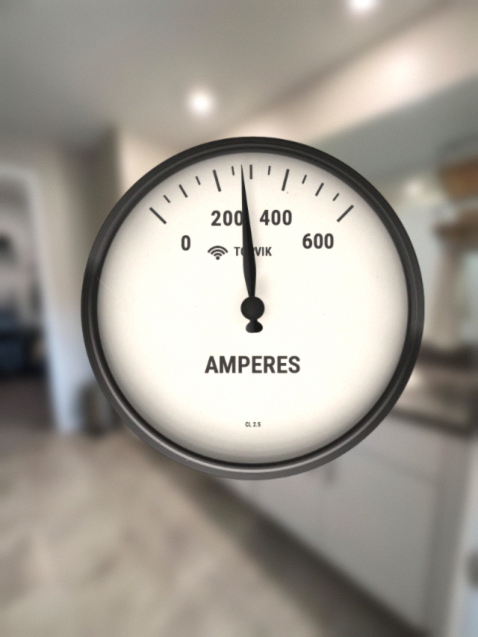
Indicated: 275,A
